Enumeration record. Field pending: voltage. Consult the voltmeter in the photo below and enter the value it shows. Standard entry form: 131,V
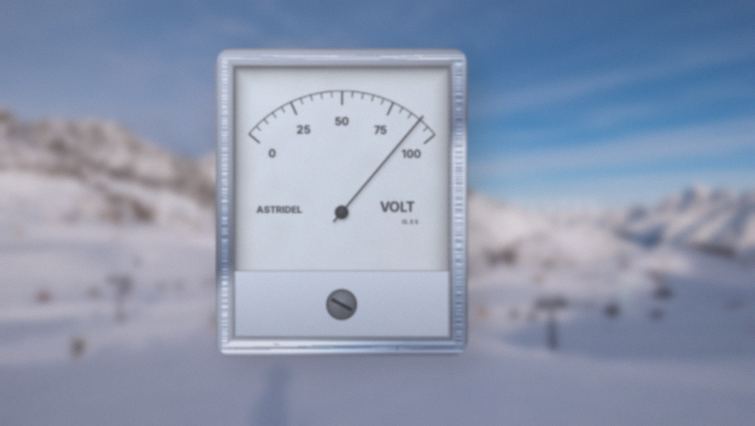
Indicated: 90,V
